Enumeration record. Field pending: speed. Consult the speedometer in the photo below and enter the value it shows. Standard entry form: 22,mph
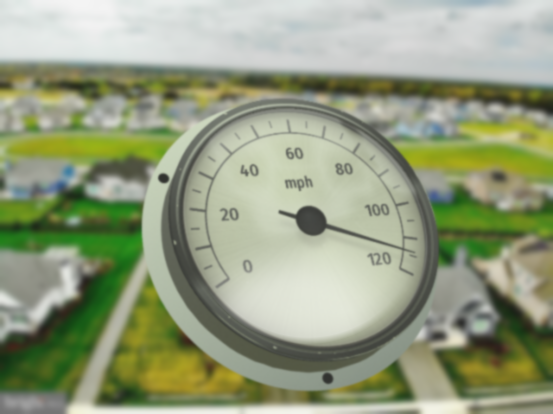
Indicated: 115,mph
